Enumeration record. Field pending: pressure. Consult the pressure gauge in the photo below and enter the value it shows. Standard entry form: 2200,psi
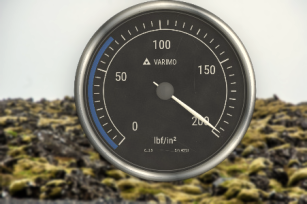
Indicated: 197.5,psi
